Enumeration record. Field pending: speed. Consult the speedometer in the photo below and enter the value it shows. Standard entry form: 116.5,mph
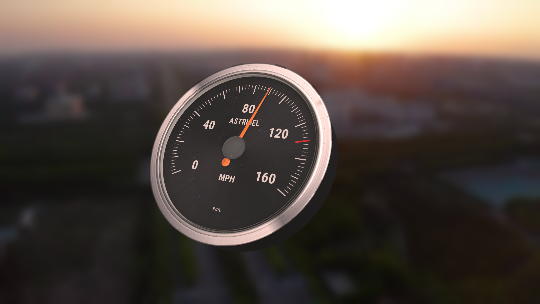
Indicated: 90,mph
